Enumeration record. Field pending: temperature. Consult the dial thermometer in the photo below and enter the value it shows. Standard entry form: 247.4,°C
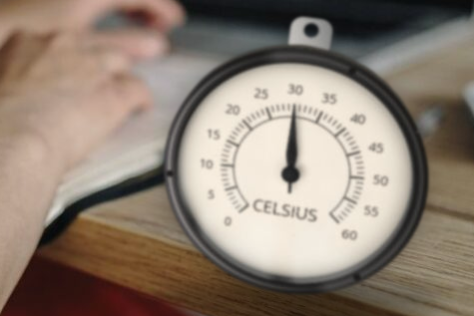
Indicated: 30,°C
